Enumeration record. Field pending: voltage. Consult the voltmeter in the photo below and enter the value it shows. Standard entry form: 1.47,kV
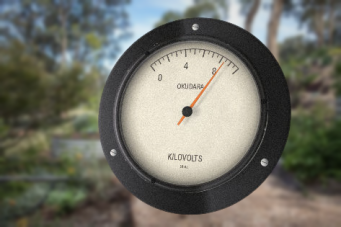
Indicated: 8.5,kV
